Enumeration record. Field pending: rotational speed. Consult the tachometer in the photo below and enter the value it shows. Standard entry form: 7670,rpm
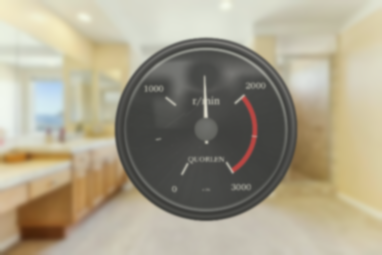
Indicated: 1500,rpm
